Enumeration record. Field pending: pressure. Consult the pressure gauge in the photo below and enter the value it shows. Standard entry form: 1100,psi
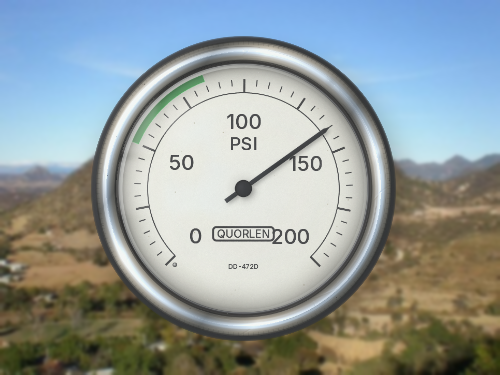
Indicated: 140,psi
